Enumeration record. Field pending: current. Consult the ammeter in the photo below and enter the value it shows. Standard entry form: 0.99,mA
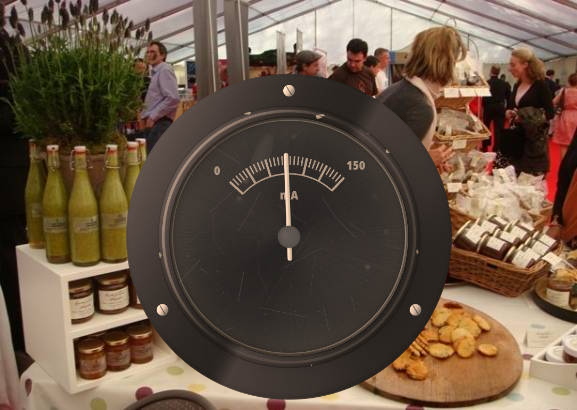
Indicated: 75,mA
